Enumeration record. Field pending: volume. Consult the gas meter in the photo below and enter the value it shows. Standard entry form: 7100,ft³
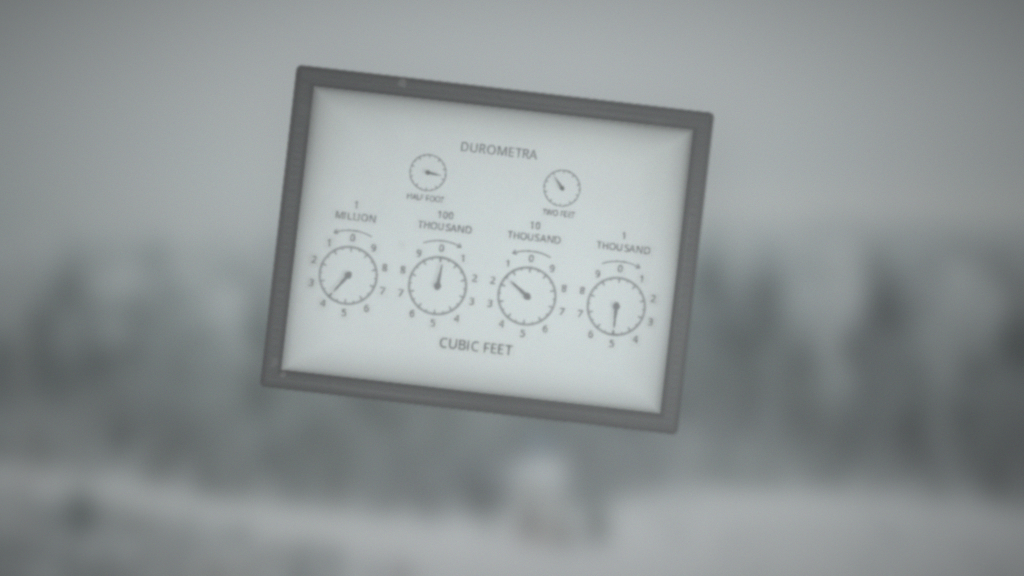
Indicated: 401500,ft³
